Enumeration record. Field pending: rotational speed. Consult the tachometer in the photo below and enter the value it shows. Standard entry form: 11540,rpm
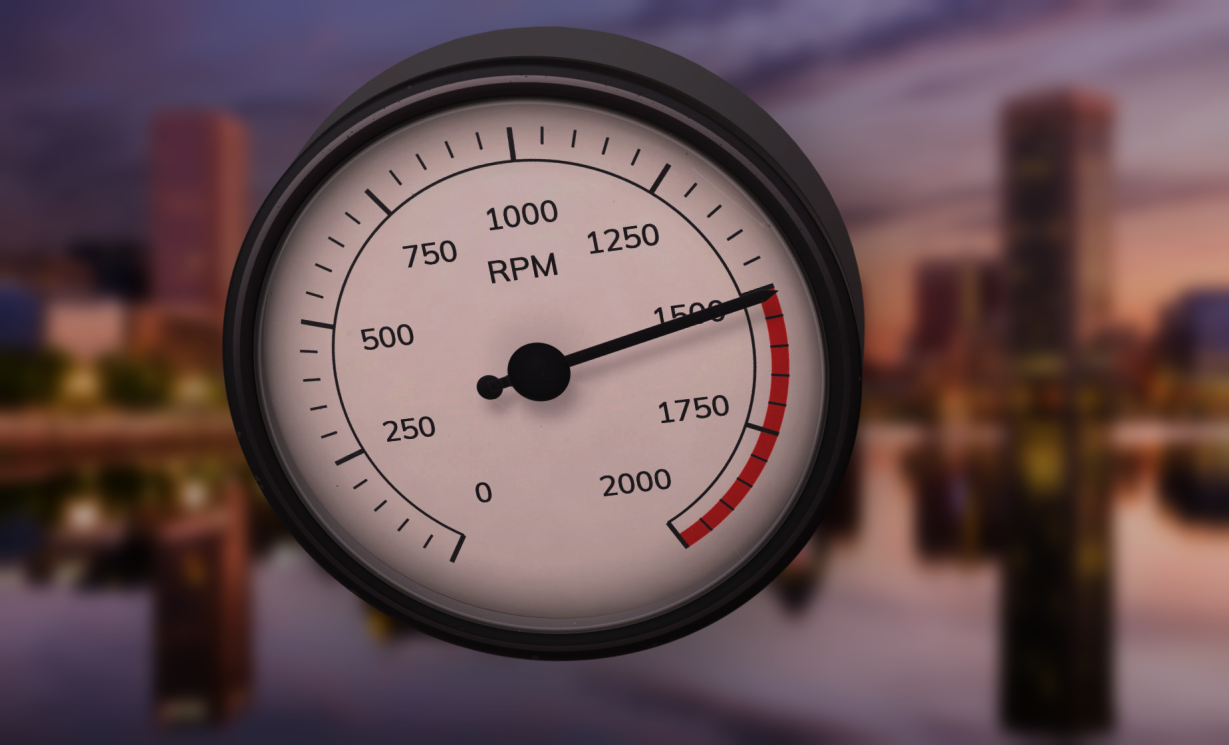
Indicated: 1500,rpm
